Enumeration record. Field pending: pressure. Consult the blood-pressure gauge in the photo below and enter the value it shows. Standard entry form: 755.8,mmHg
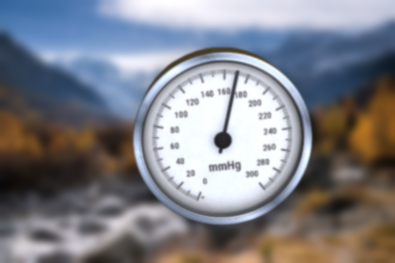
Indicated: 170,mmHg
